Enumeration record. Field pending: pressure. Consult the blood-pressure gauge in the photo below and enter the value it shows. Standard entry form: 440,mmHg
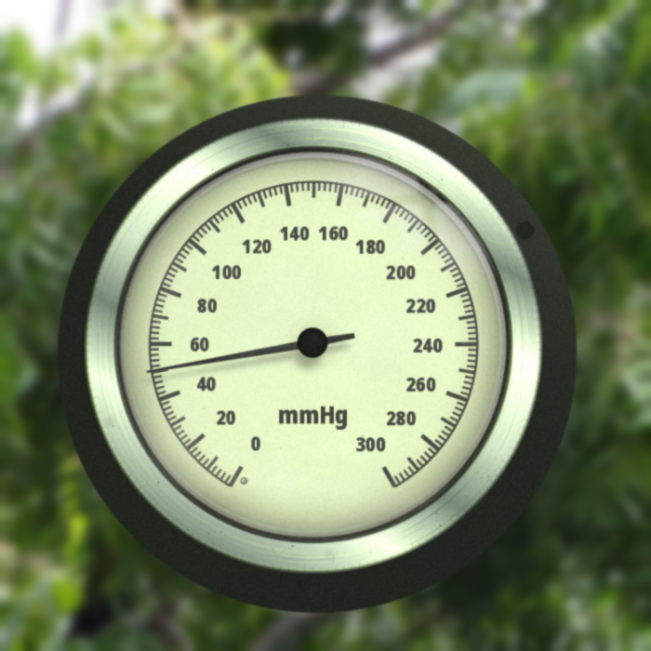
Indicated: 50,mmHg
